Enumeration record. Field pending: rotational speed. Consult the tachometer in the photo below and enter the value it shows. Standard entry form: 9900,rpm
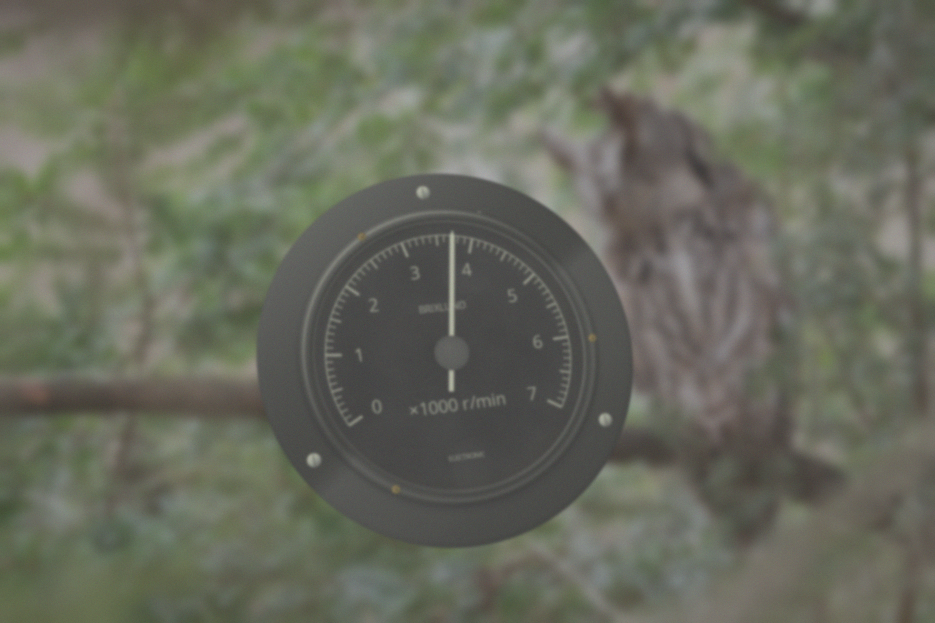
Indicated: 3700,rpm
